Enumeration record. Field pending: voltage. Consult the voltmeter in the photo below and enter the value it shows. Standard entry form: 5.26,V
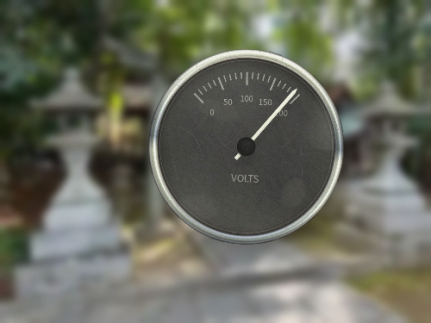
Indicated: 190,V
